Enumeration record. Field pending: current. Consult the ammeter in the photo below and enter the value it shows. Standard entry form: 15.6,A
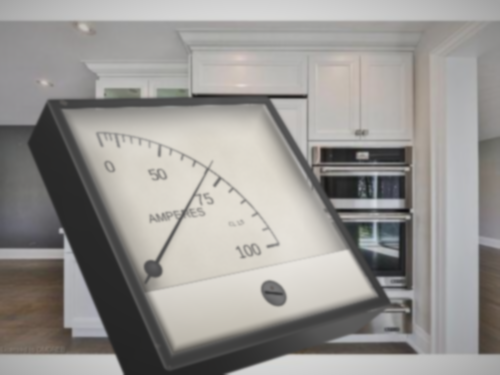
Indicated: 70,A
